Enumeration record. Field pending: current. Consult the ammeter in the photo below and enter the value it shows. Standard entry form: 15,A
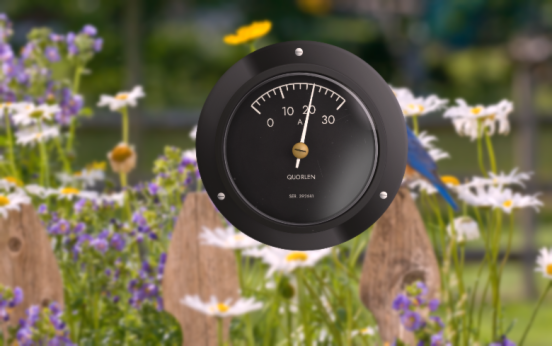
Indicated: 20,A
